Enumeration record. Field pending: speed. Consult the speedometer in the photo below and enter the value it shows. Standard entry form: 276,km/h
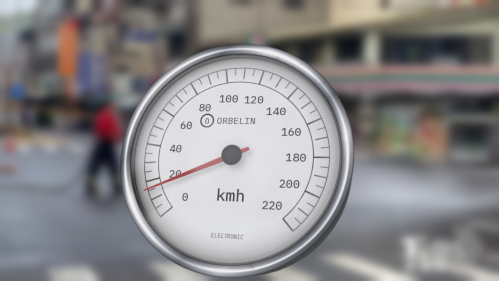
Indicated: 15,km/h
